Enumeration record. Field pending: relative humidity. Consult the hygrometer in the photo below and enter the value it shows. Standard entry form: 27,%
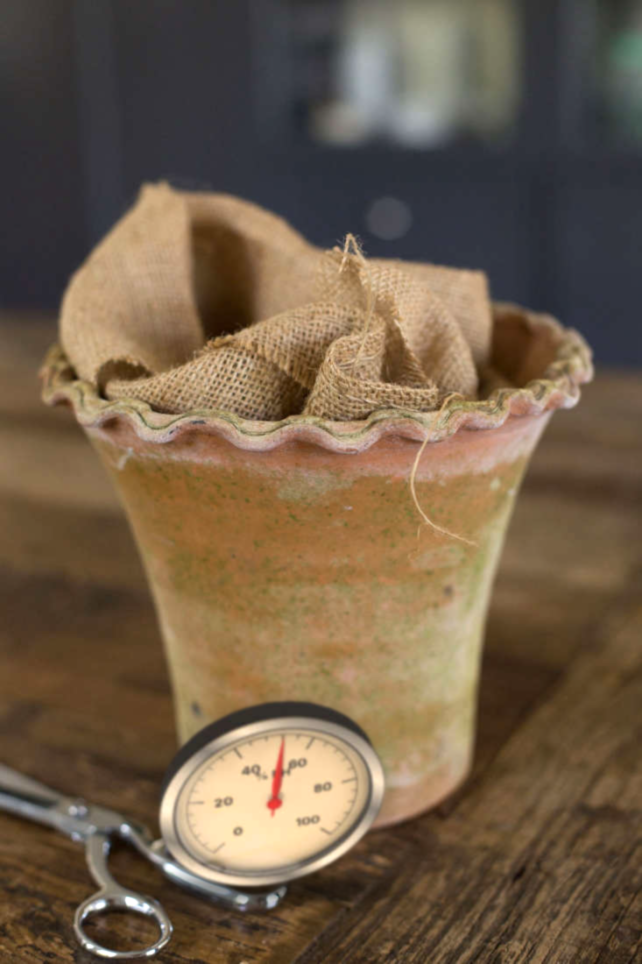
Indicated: 52,%
